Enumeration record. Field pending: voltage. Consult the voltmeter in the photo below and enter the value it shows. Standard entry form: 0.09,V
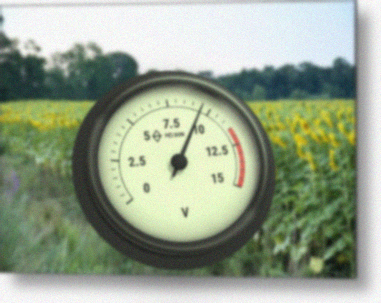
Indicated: 9.5,V
